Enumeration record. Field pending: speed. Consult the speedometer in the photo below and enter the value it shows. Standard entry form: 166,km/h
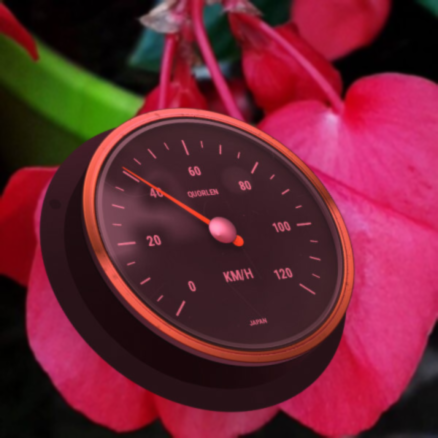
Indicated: 40,km/h
